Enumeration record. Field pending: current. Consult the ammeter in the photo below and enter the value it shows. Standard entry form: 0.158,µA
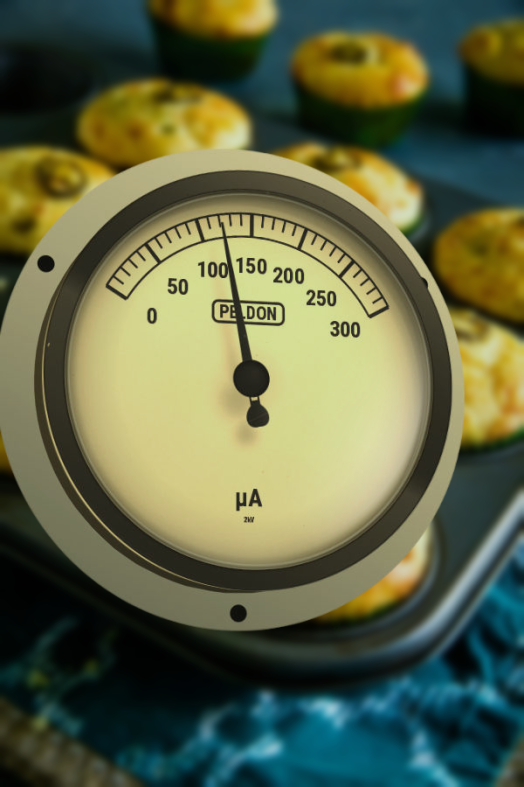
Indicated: 120,µA
